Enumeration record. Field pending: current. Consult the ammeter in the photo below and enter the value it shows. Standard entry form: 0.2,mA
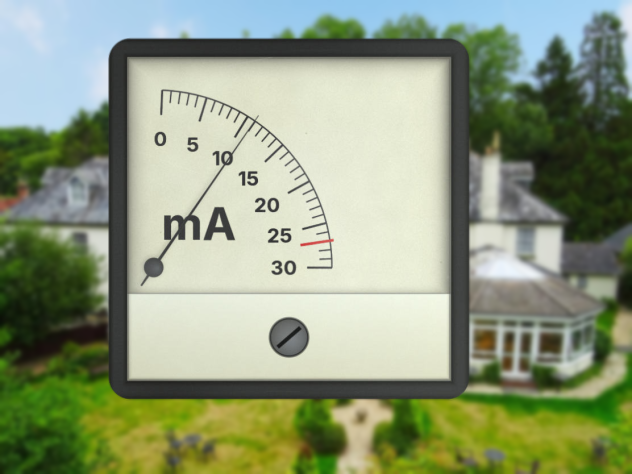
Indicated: 11,mA
